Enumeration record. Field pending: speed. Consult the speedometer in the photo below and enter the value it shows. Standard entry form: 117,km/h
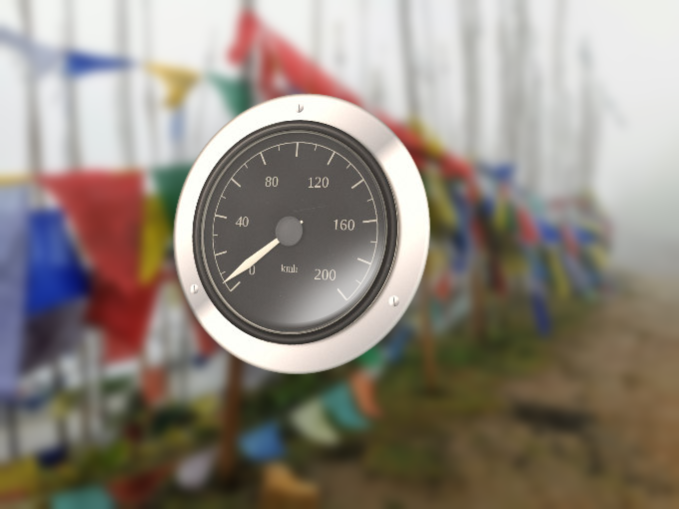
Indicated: 5,km/h
